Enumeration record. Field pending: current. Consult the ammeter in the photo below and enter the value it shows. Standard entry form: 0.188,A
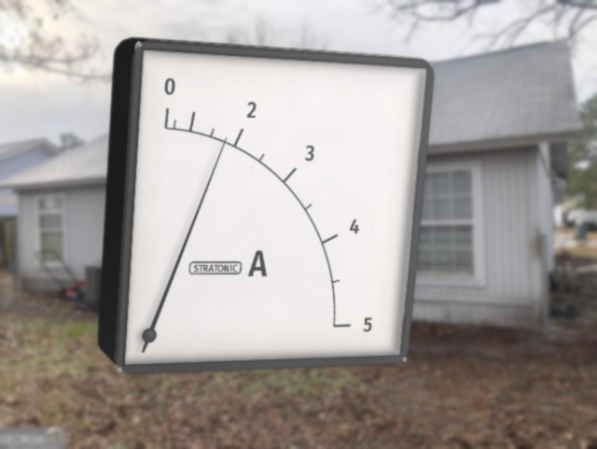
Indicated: 1.75,A
